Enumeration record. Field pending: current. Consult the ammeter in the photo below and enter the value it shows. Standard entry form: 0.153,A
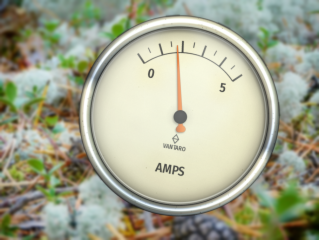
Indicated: 1.75,A
